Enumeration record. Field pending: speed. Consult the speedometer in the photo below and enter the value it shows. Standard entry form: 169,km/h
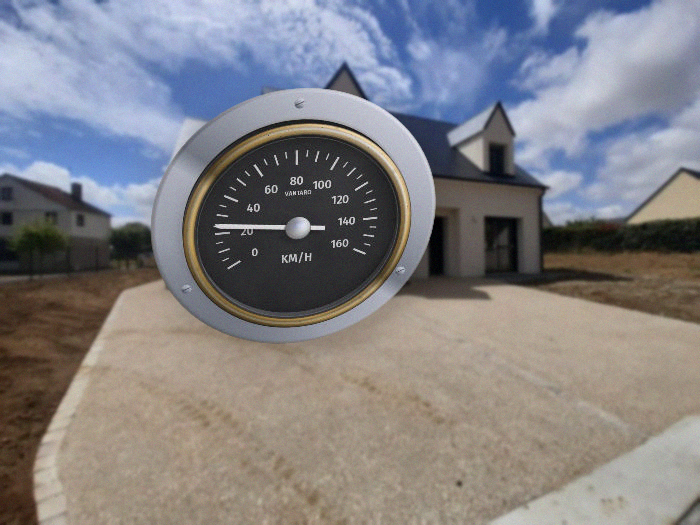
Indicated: 25,km/h
